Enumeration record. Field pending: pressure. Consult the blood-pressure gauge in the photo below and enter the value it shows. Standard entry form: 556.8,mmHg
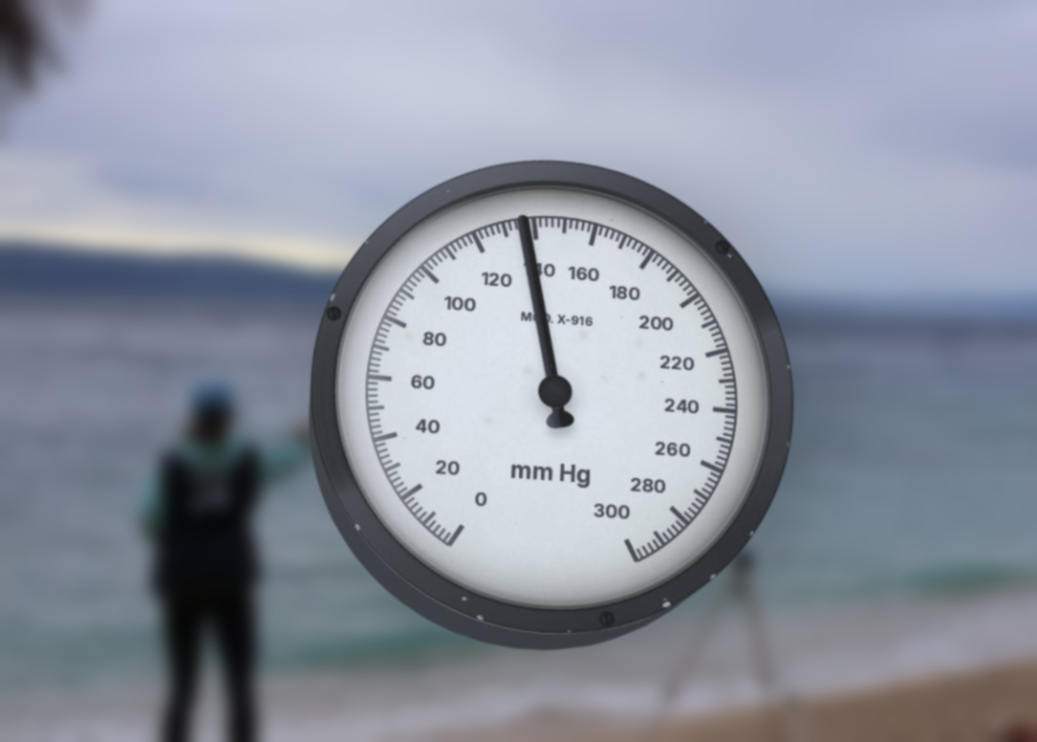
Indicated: 136,mmHg
